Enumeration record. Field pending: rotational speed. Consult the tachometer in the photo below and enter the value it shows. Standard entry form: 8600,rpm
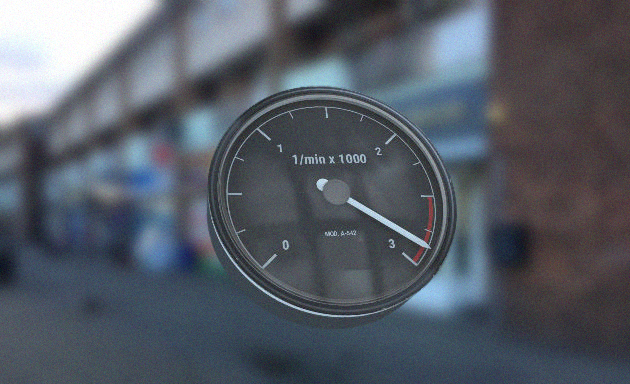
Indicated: 2875,rpm
